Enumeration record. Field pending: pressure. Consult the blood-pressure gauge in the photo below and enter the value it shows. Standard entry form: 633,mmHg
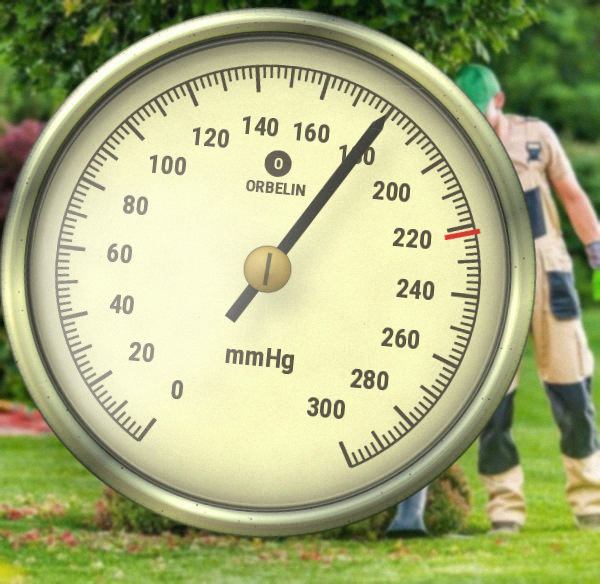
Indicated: 180,mmHg
